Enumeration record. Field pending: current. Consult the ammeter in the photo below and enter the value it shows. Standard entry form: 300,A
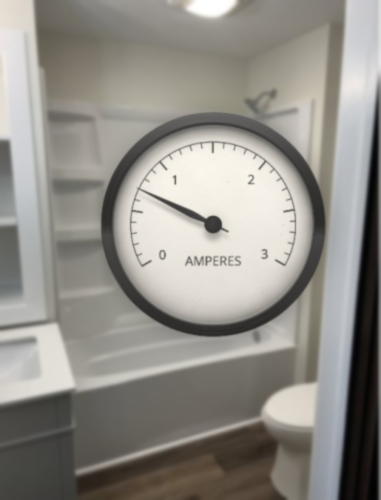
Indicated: 0.7,A
